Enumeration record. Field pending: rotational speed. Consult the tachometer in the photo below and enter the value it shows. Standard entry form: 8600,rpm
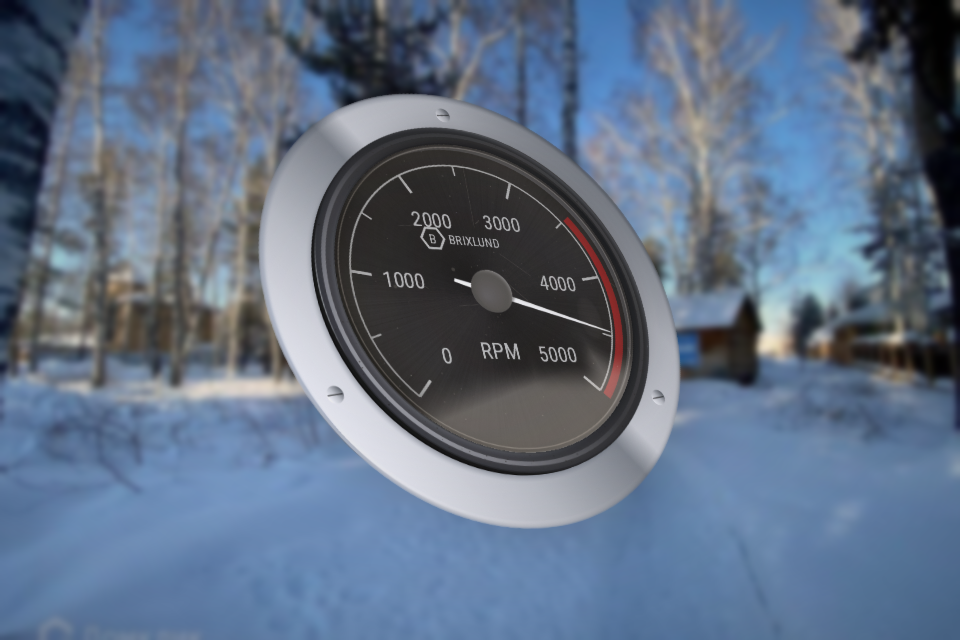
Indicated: 4500,rpm
